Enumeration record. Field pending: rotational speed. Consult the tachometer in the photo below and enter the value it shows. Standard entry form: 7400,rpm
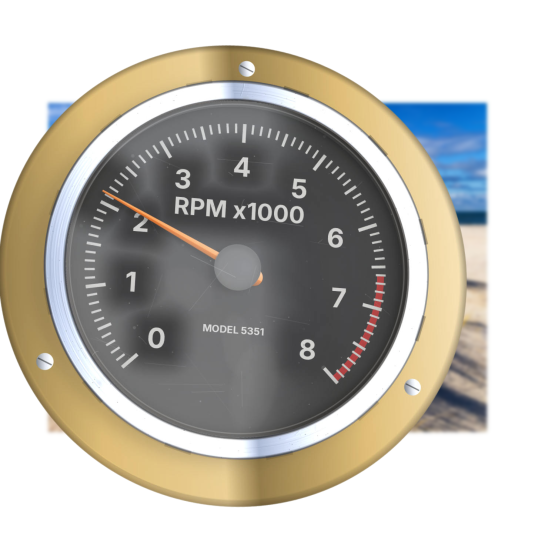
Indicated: 2100,rpm
